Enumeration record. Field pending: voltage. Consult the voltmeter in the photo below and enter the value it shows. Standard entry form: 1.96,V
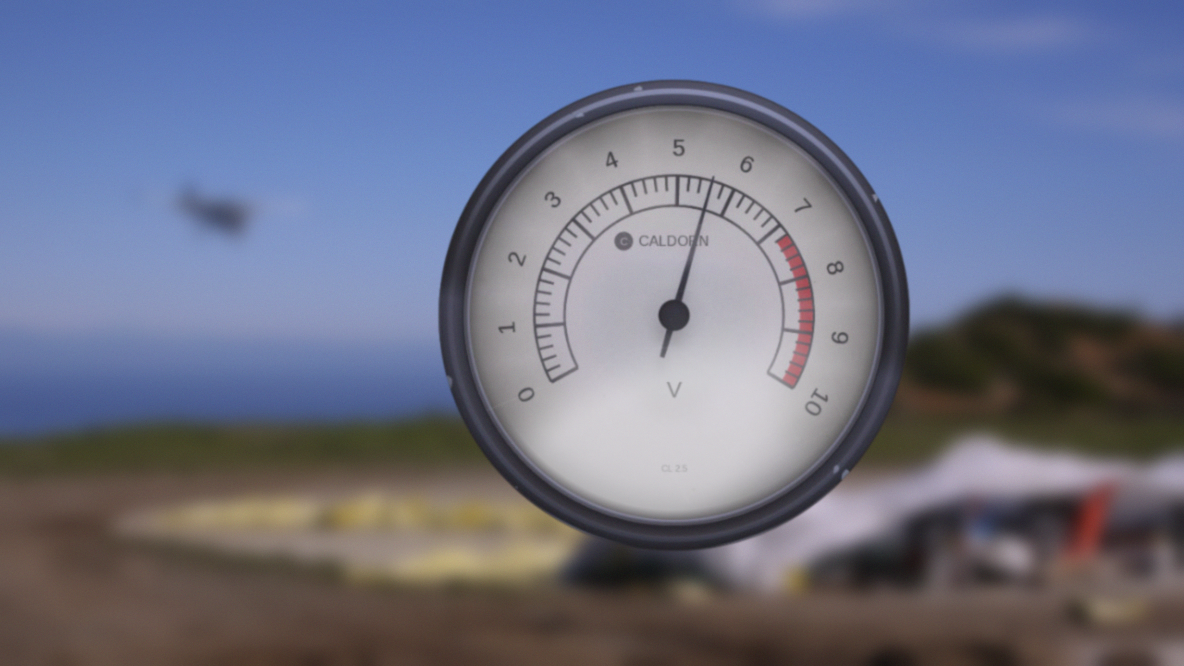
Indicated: 5.6,V
